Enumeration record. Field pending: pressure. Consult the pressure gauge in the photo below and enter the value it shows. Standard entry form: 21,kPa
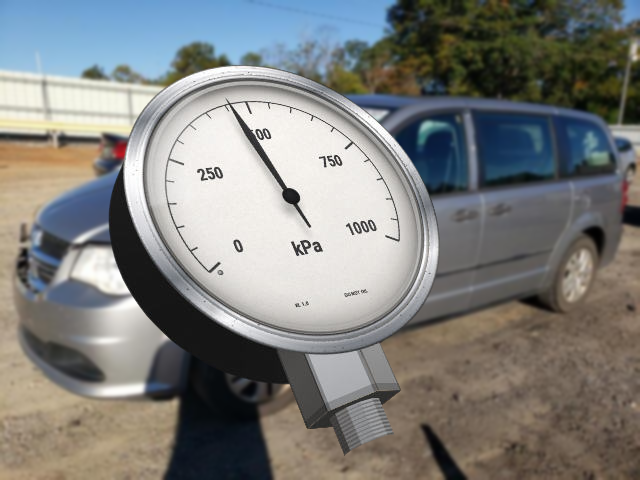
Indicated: 450,kPa
